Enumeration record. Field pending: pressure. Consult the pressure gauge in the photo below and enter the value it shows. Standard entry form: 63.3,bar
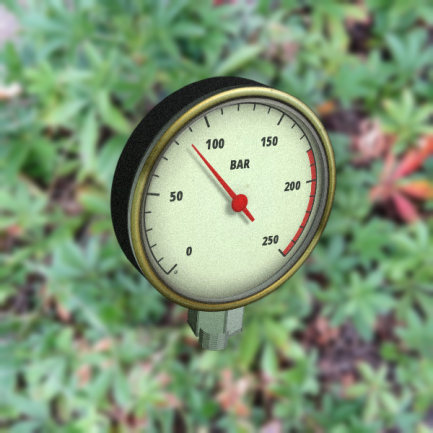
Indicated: 85,bar
